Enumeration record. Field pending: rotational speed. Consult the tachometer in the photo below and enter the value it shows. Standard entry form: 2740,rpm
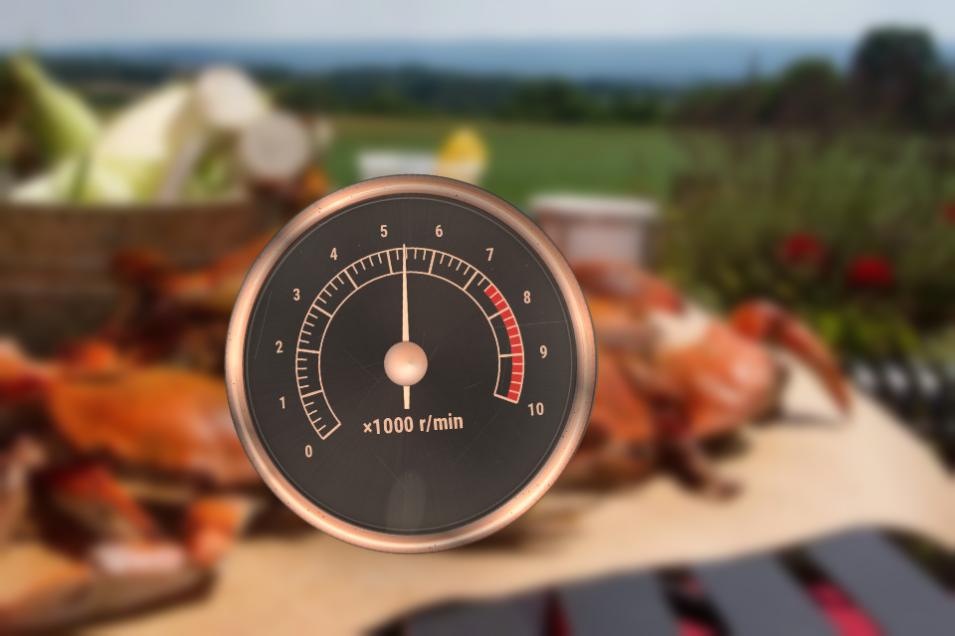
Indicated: 5400,rpm
